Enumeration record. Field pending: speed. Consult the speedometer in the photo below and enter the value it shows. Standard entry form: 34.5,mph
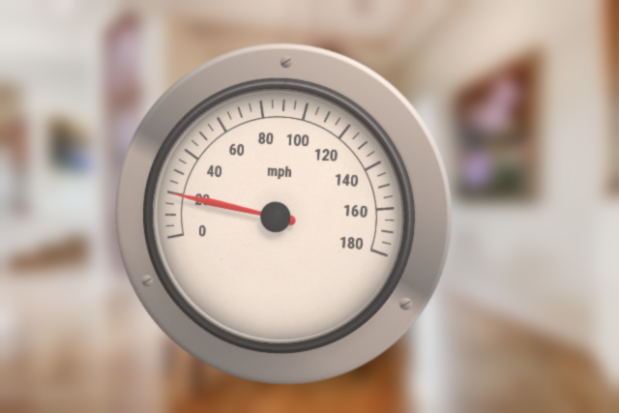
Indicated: 20,mph
